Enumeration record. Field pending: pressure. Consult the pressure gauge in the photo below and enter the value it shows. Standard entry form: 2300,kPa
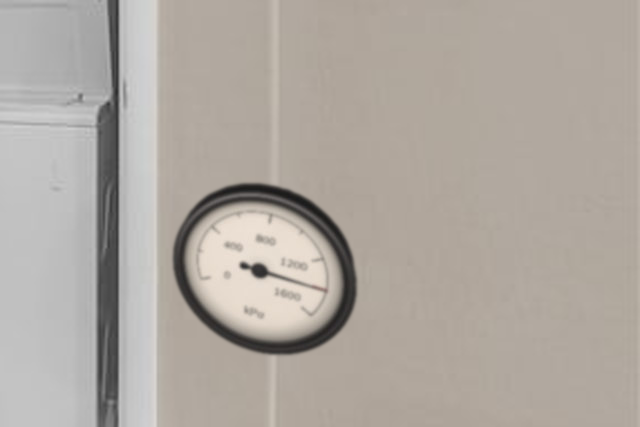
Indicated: 1400,kPa
